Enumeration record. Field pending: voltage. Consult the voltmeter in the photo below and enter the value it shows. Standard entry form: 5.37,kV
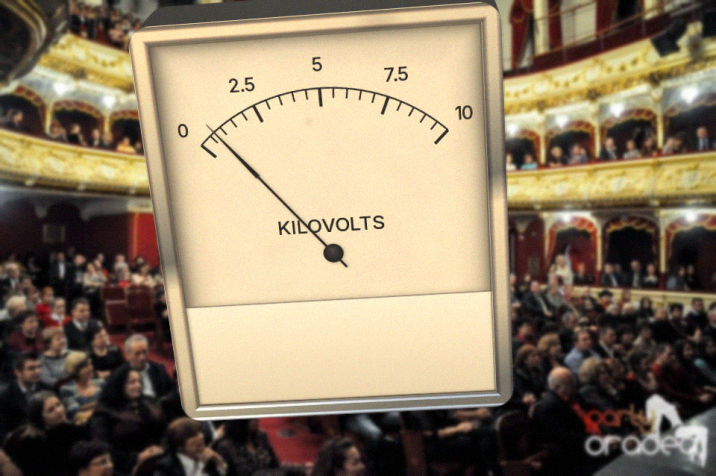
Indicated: 0.75,kV
